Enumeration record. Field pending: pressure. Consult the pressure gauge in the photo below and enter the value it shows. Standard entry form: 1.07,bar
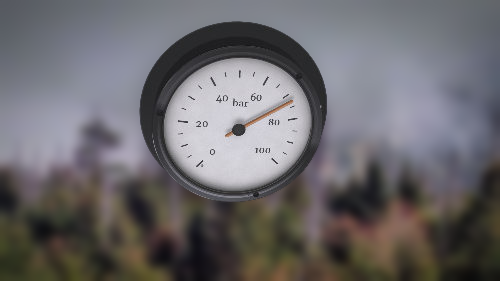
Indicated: 72.5,bar
